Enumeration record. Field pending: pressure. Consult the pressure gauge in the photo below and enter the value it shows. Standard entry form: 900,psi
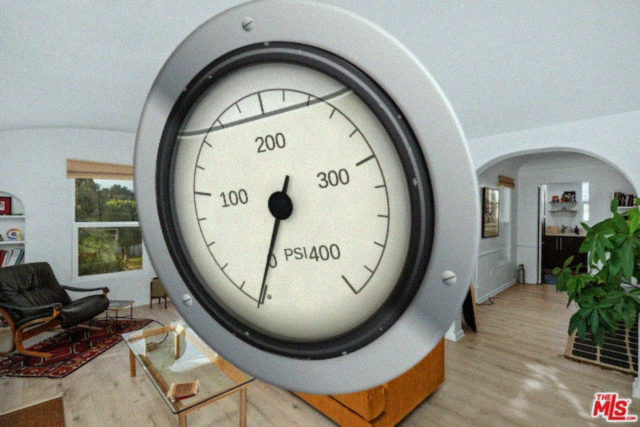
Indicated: 0,psi
